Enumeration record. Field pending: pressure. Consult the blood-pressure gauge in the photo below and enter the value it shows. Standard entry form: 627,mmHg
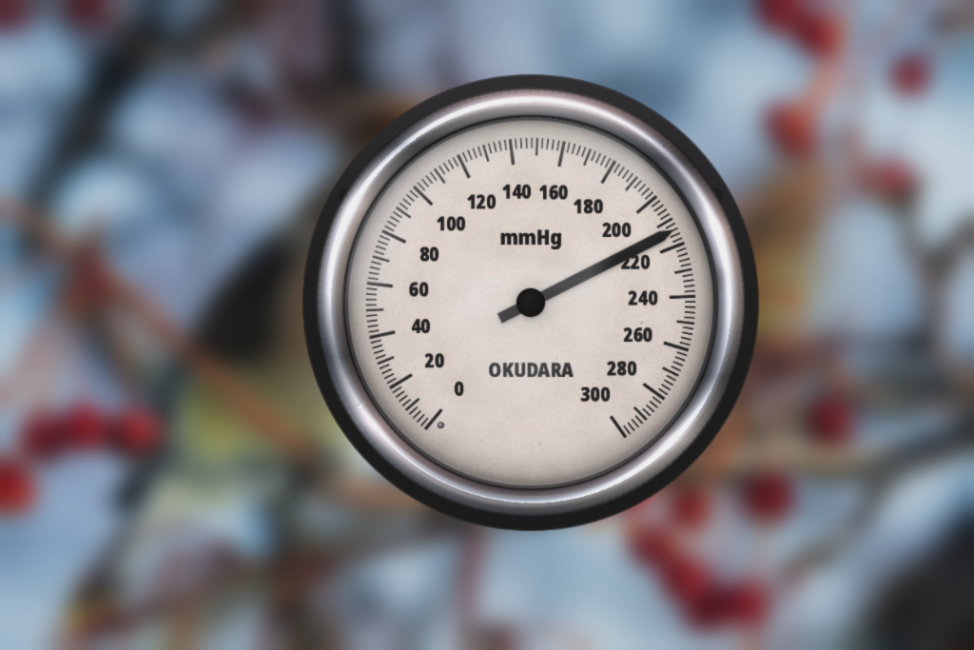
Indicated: 214,mmHg
